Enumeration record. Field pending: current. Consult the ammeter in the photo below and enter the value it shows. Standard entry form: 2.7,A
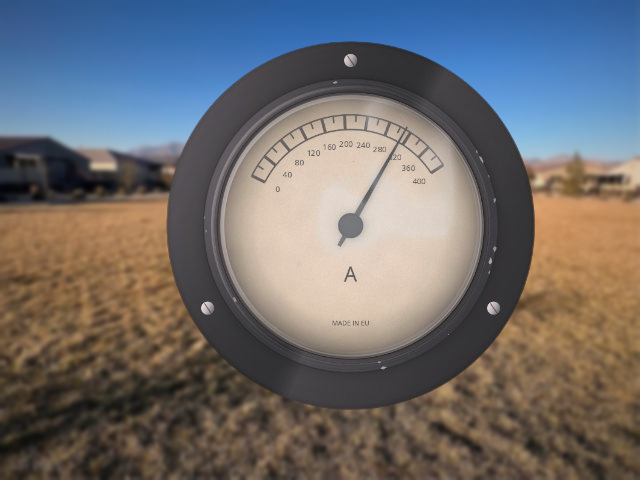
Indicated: 310,A
